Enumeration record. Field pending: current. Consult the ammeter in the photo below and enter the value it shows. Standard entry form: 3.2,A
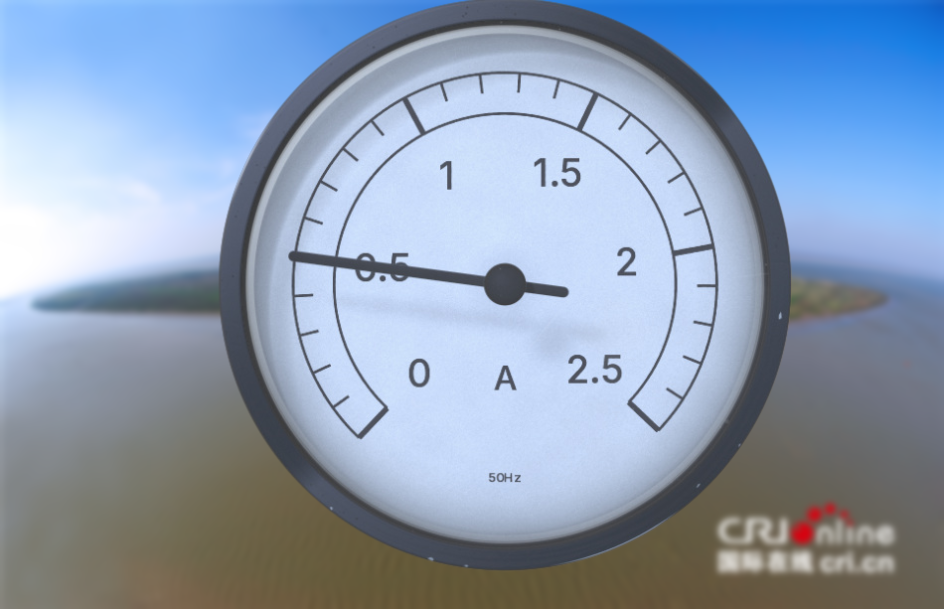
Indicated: 0.5,A
